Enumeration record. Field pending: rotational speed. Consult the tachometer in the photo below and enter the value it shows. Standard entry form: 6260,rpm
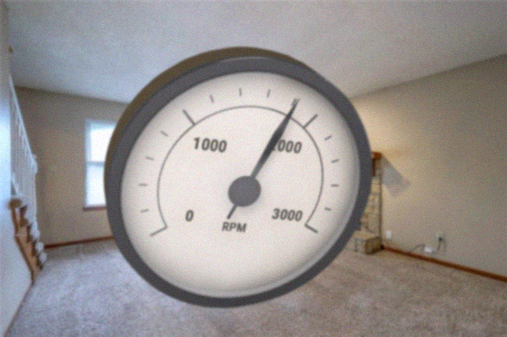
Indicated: 1800,rpm
